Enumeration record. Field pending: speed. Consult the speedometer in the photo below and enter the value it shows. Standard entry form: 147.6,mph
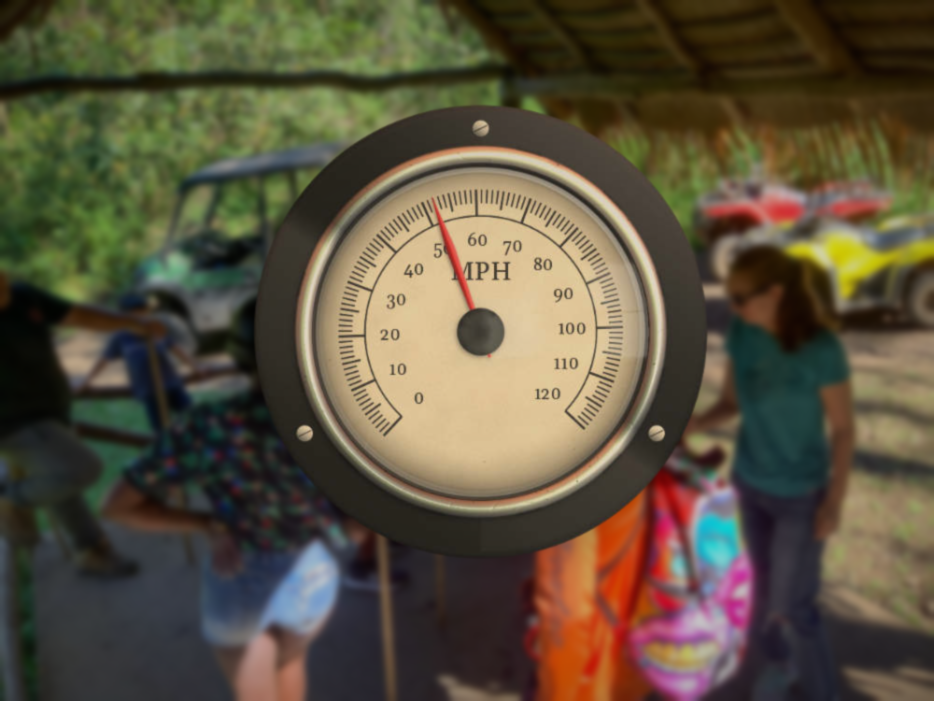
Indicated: 52,mph
